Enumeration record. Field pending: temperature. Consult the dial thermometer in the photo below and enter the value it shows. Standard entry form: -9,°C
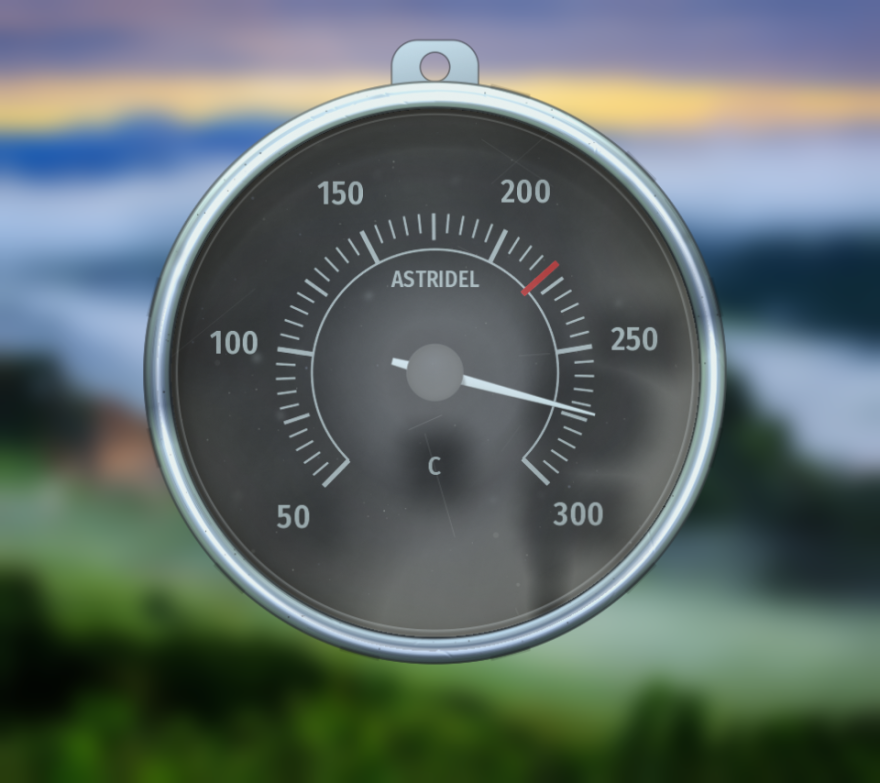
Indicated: 272.5,°C
